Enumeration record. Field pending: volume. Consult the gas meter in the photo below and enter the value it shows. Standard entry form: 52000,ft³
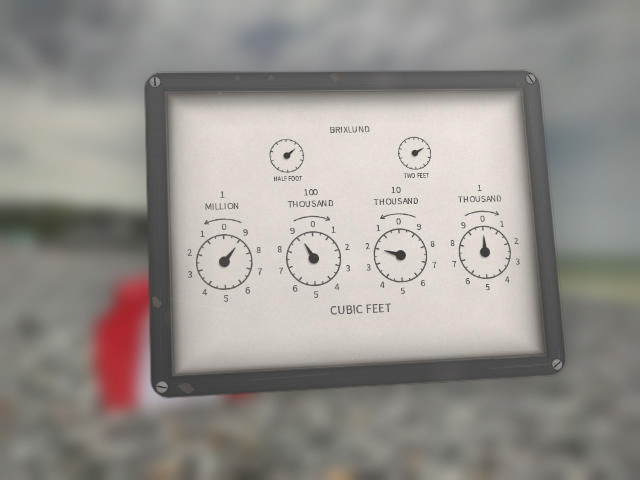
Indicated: 892000,ft³
